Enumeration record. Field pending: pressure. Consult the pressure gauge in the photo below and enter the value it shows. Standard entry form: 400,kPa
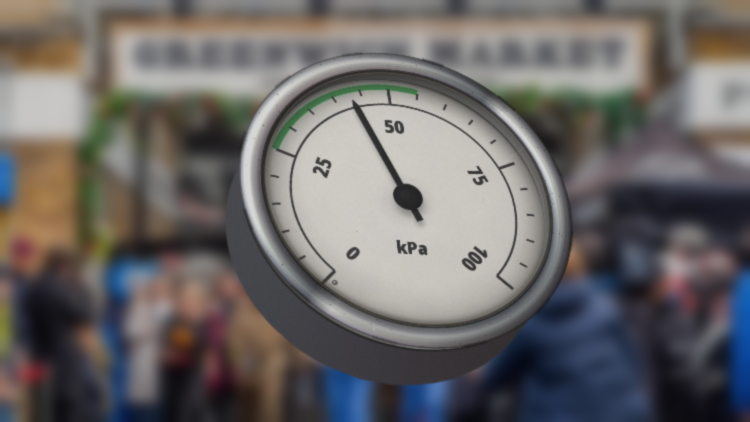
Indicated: 42.5,kPa
